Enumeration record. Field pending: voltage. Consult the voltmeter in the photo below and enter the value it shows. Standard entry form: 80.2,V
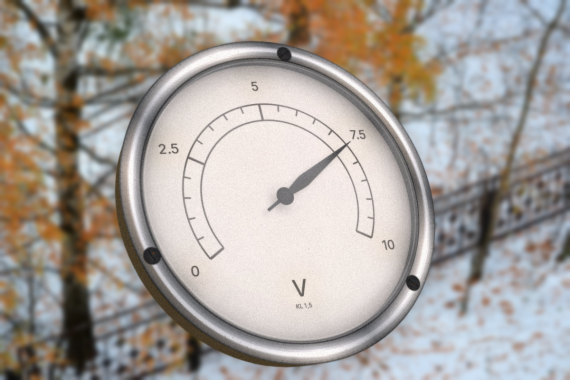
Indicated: 7.5,V
